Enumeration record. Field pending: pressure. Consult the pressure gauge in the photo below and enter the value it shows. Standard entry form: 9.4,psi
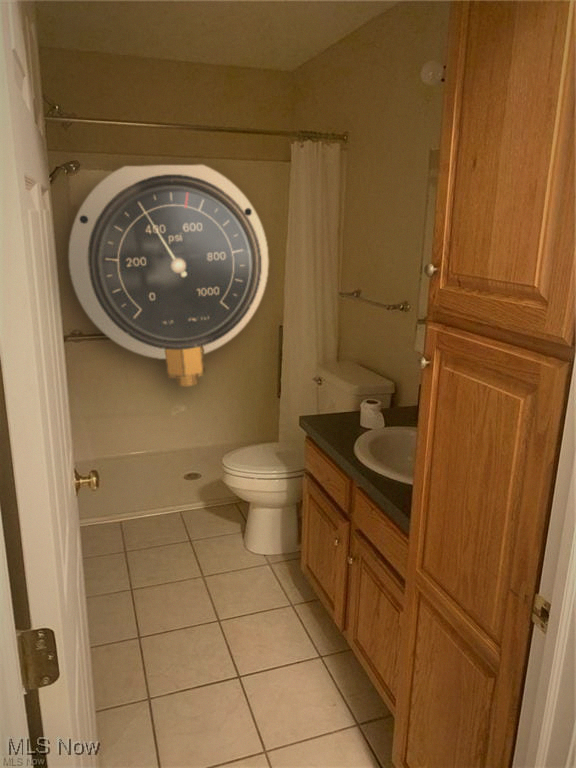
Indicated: 400,psi
